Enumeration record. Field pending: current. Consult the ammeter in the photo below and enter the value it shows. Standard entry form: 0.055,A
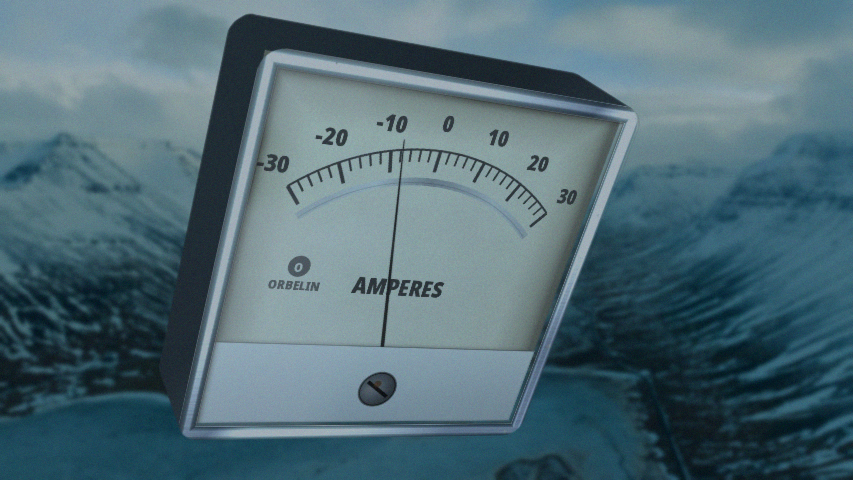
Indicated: -8,A
